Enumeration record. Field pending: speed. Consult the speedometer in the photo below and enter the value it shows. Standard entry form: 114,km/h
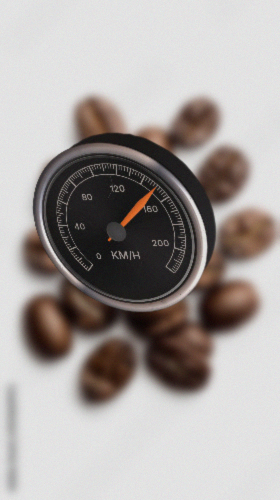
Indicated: 150,km/h
